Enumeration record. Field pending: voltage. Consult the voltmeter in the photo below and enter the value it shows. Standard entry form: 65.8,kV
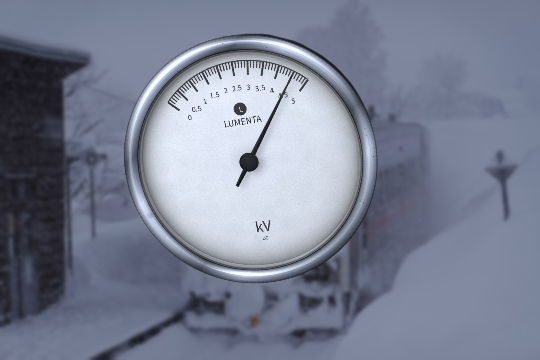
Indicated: 4.5,kV
